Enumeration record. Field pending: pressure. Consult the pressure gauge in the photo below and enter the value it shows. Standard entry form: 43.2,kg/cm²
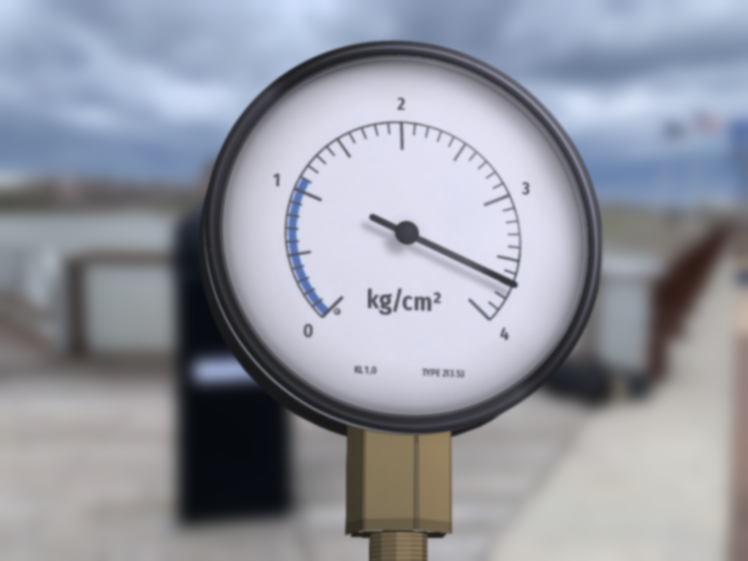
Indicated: 3.7,kg/cm²
